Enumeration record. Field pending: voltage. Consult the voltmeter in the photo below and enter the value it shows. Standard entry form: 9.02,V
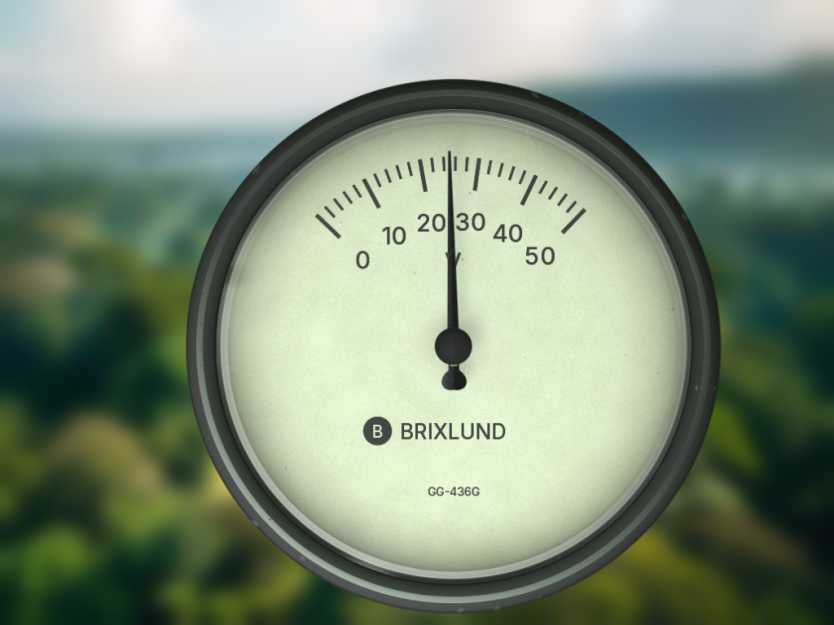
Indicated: 25,V
